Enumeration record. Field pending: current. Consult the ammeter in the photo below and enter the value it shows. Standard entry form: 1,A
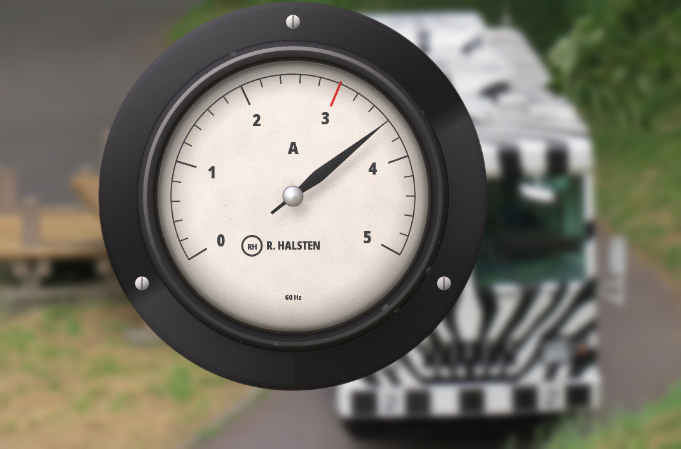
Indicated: 3.6,A
